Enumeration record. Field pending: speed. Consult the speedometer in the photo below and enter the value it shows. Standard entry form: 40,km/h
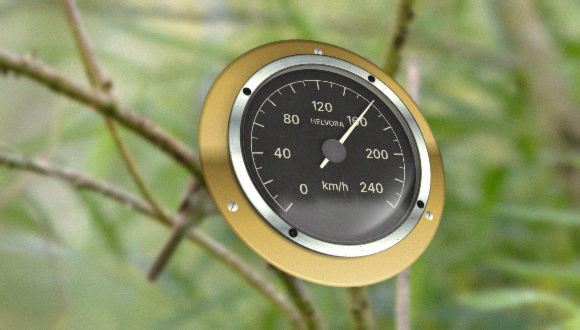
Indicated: 160,km/h
